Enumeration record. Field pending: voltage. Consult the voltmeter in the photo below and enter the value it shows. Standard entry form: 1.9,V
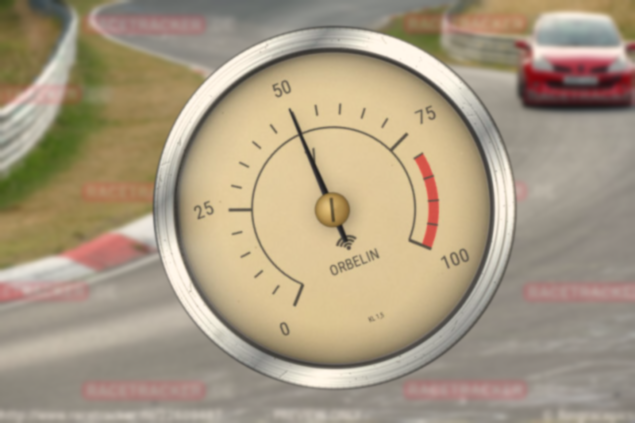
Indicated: 50,V
